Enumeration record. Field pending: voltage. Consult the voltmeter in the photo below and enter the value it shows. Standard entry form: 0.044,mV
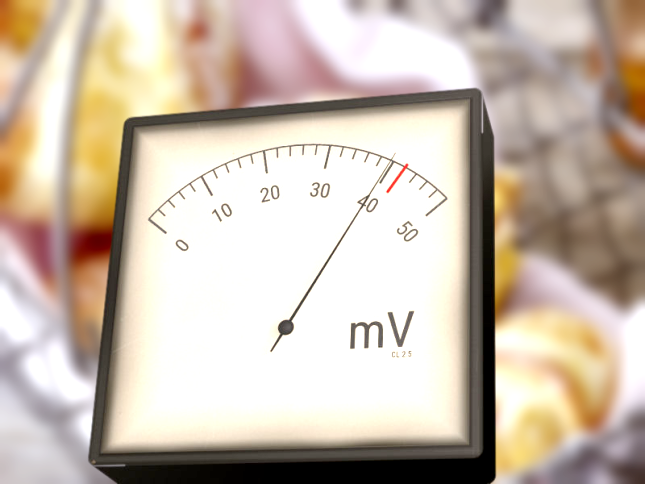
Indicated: 40,mV
